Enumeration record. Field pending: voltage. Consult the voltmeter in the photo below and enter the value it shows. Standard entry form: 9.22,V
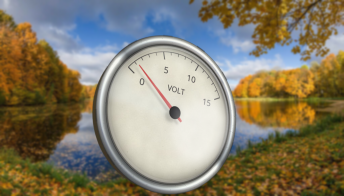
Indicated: 1,V
